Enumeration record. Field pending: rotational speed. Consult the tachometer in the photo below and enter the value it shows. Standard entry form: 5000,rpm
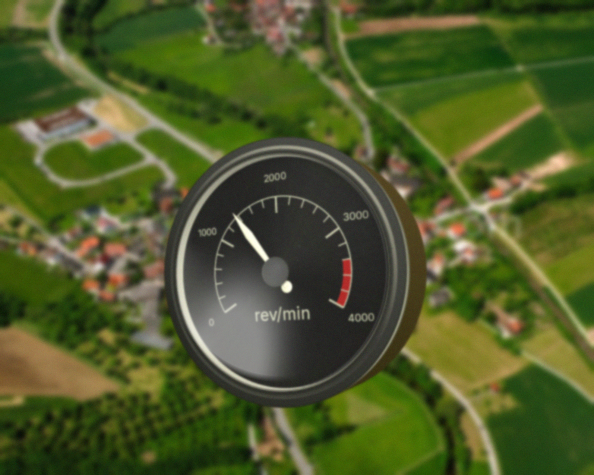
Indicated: 1400,rpm
